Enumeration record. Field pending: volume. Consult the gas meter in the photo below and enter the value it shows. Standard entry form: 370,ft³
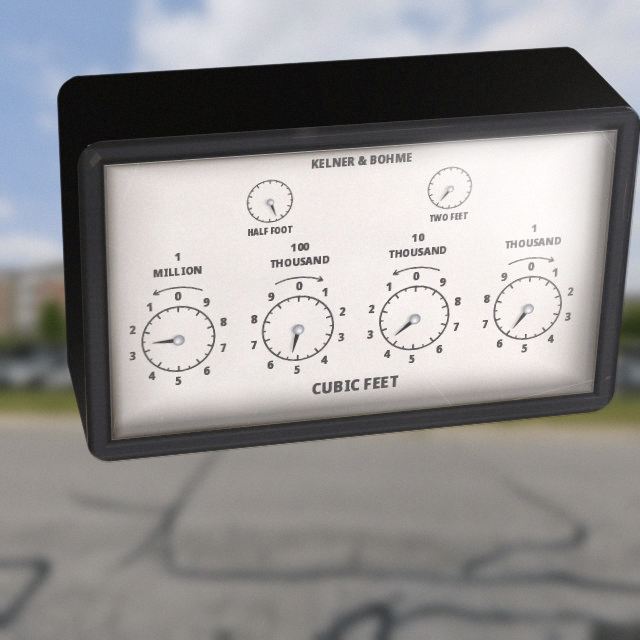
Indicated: 253600,ft³
